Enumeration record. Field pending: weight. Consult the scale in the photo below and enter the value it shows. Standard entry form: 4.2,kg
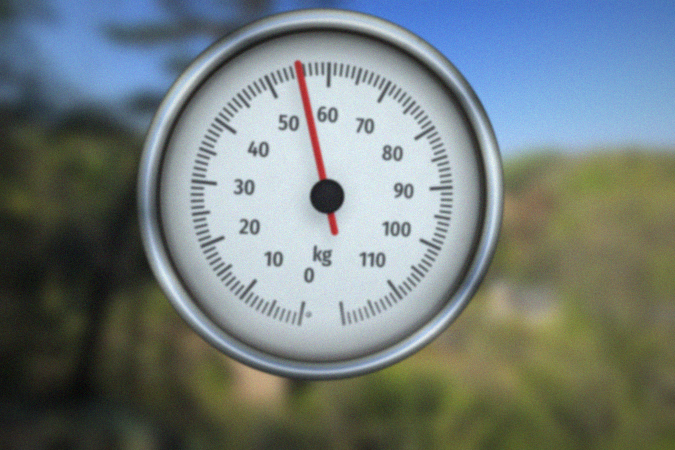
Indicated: 55,kg
